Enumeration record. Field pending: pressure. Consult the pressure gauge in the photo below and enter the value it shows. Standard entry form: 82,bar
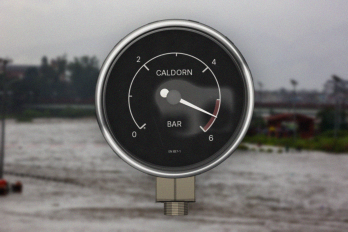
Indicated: 5.5,bar
